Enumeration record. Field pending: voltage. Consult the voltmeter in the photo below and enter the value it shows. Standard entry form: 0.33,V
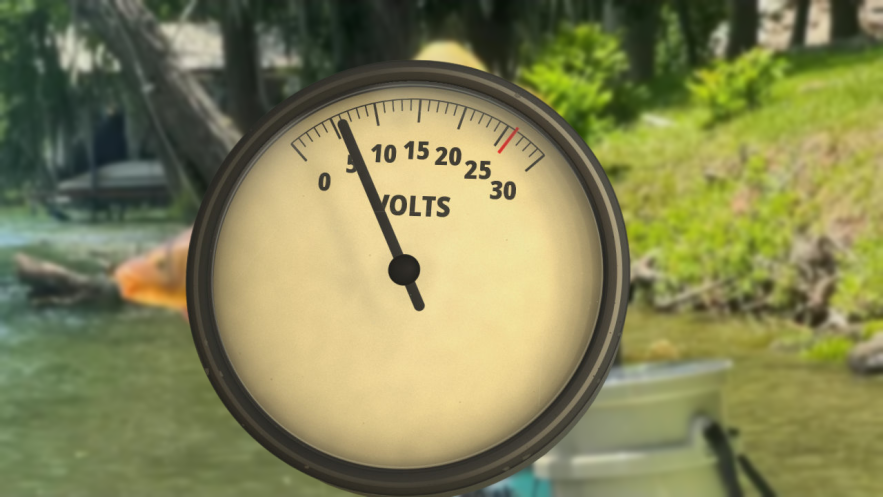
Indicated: 6,V
